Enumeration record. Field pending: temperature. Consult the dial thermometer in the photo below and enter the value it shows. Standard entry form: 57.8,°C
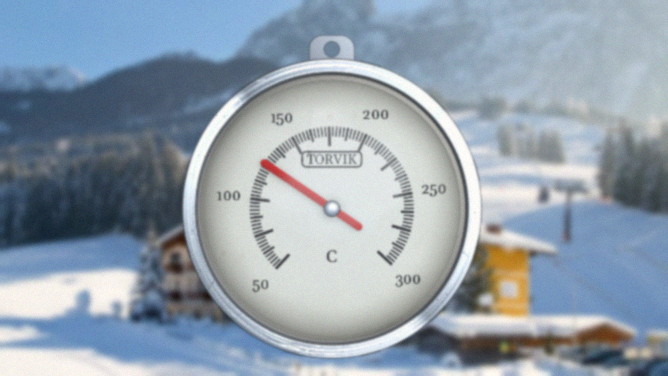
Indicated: 125,°C
